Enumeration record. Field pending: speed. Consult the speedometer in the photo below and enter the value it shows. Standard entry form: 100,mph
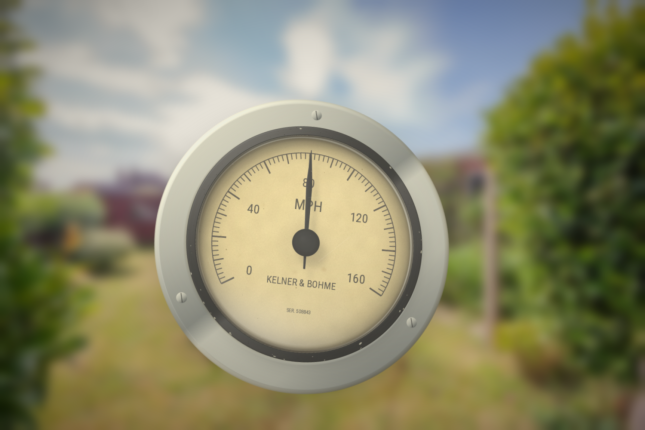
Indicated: 80,mph
